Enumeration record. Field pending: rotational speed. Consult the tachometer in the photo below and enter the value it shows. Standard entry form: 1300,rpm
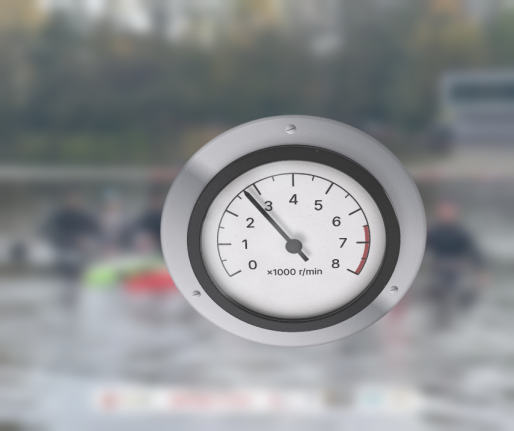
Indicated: 2750,rpm
